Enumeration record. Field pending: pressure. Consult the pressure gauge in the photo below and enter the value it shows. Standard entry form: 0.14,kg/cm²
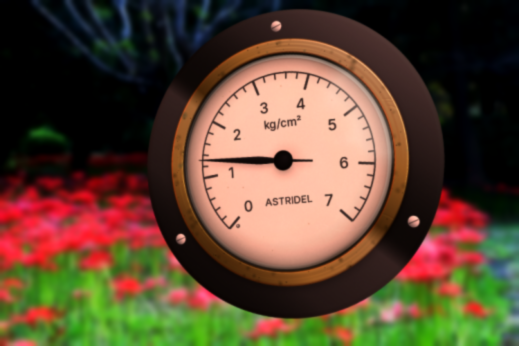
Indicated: 1.3,kg/cm²
